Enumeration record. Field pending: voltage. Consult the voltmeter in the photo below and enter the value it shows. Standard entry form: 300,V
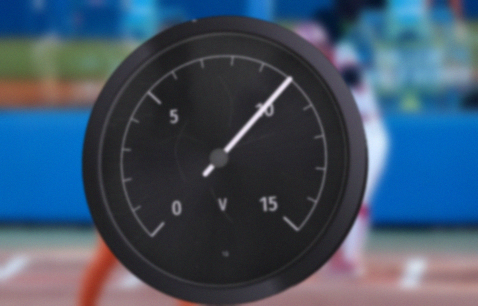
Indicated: 10,V
